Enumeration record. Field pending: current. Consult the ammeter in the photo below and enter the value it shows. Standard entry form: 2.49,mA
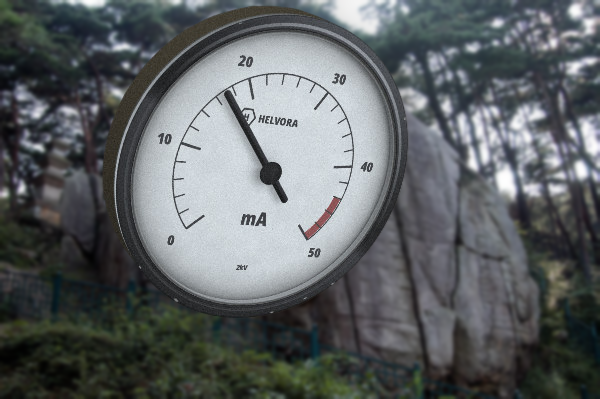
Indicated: 17,mA
